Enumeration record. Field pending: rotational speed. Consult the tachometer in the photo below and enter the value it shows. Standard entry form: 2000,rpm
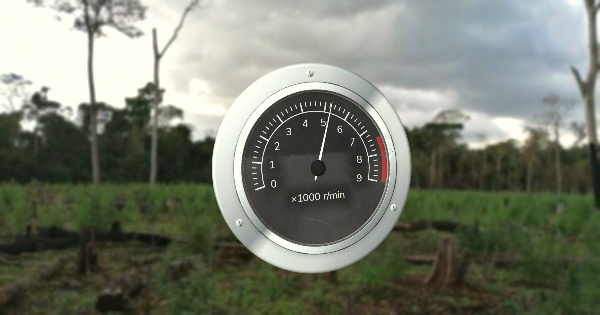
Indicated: 5200,rpm
